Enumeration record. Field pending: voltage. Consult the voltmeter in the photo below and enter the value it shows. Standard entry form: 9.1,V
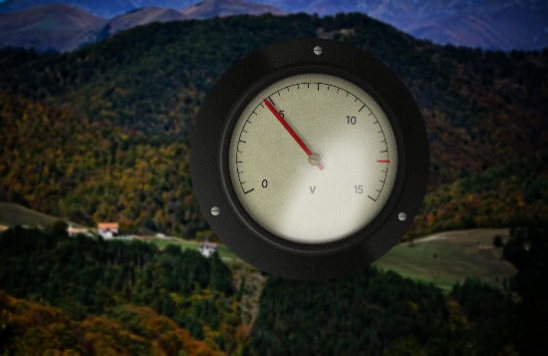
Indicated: 4.75,V
